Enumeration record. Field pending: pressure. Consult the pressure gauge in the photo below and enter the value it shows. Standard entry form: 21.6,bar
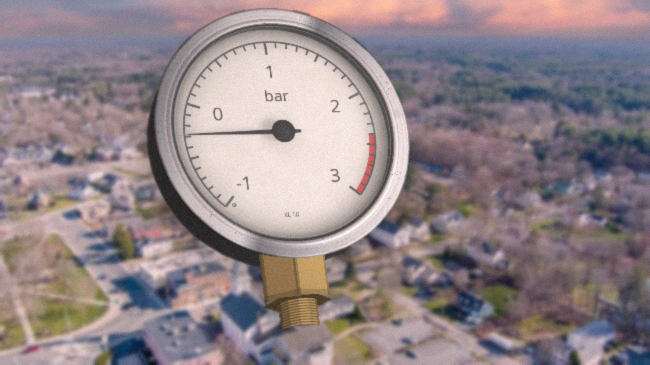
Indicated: -0.3,bar
